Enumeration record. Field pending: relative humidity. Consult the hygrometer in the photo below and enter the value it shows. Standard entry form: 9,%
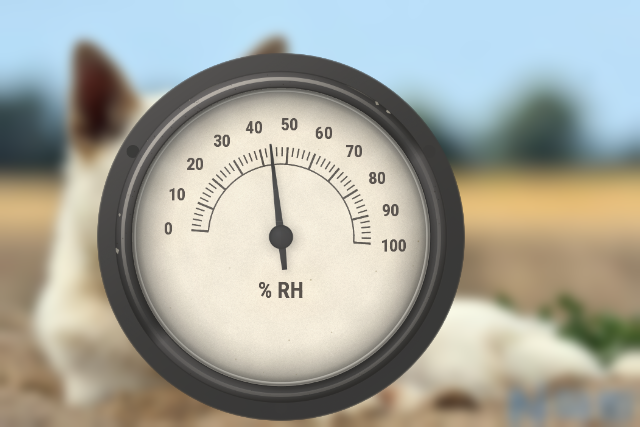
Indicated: 44,%
